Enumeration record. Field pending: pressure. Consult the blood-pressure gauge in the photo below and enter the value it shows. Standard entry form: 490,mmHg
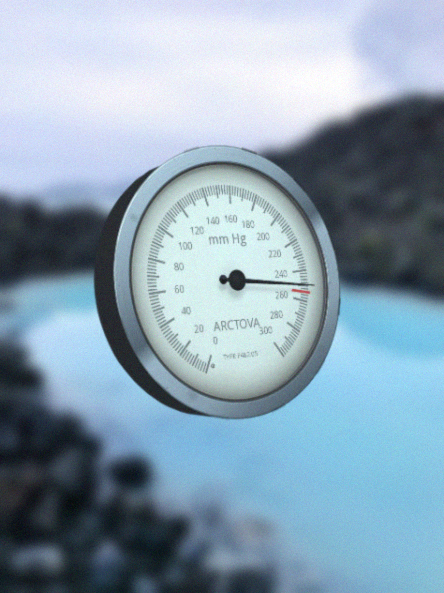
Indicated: 250,mmHg
